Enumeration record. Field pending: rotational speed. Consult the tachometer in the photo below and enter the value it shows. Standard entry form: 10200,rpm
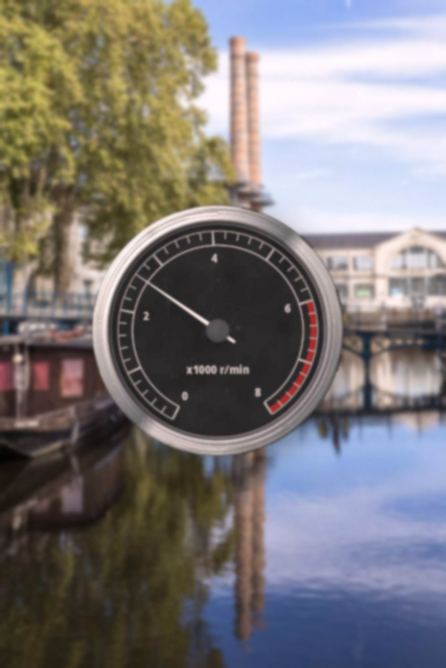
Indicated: 2600,rpm
